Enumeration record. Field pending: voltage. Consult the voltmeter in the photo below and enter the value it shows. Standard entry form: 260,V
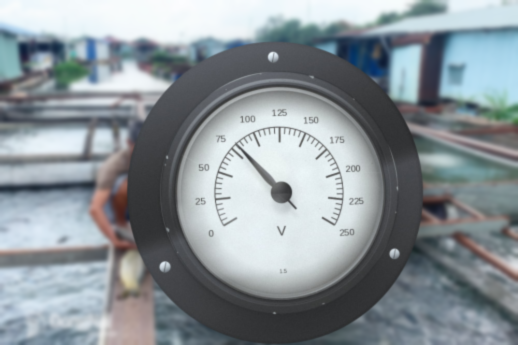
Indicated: 80,V
